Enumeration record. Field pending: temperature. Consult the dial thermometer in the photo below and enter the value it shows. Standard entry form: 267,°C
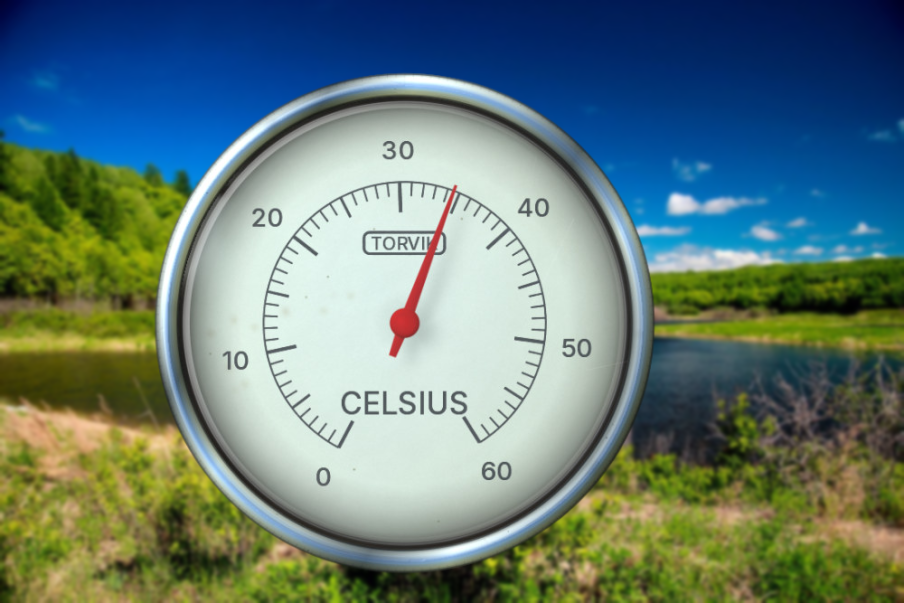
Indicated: 34.5,°C
